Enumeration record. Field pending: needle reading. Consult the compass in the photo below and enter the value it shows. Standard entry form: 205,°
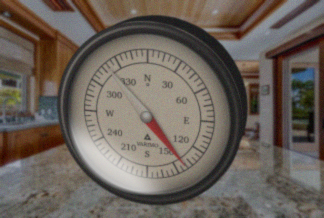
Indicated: 140,°
